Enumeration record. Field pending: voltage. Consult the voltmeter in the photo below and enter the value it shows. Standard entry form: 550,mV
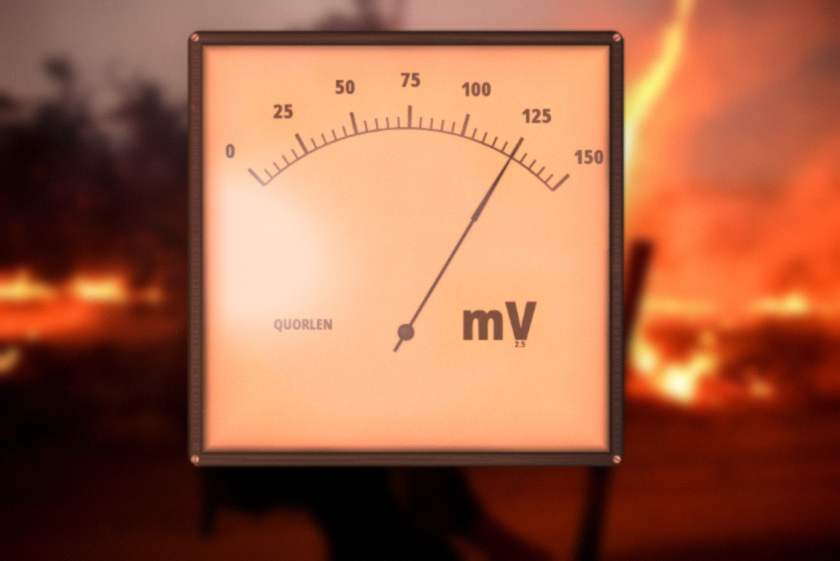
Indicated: 125,mV
